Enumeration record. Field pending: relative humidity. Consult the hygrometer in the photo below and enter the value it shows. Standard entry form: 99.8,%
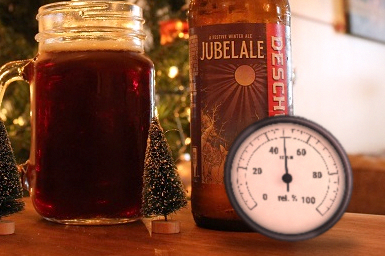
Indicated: 48,%
